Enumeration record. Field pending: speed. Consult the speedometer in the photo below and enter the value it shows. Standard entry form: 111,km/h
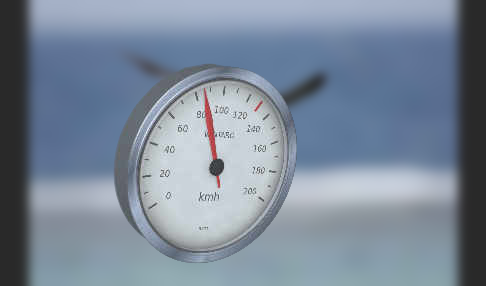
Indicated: 85,km/h
